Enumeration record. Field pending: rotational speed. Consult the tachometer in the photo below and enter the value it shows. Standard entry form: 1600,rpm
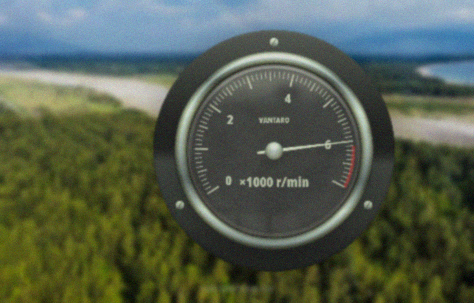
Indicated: 6000,rpm
